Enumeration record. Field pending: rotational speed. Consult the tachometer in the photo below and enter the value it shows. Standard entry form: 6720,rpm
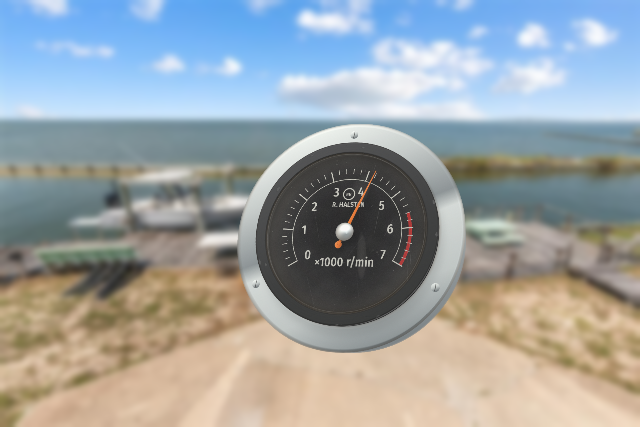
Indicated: 4200,rpm
